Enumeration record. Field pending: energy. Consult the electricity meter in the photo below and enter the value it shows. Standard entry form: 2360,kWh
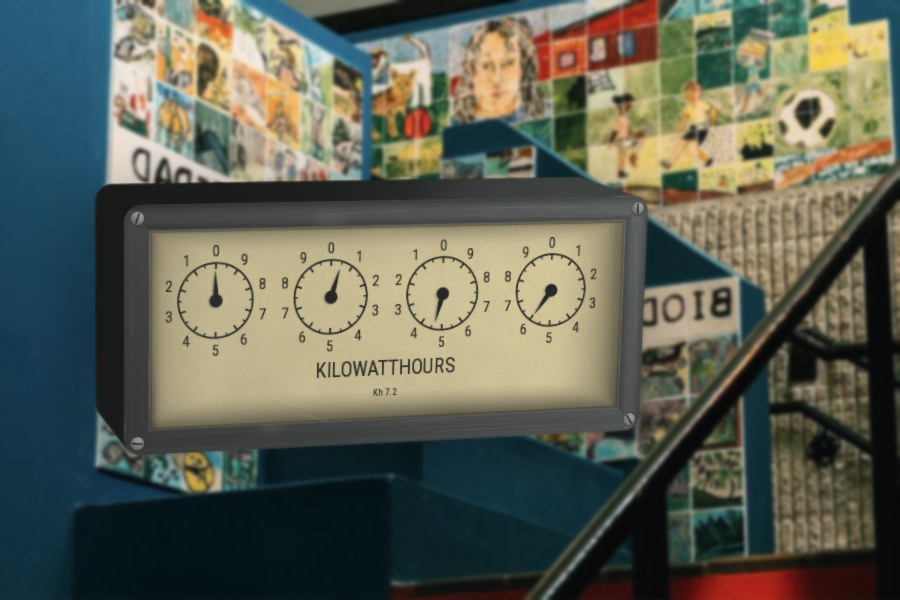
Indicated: 46,kWh
